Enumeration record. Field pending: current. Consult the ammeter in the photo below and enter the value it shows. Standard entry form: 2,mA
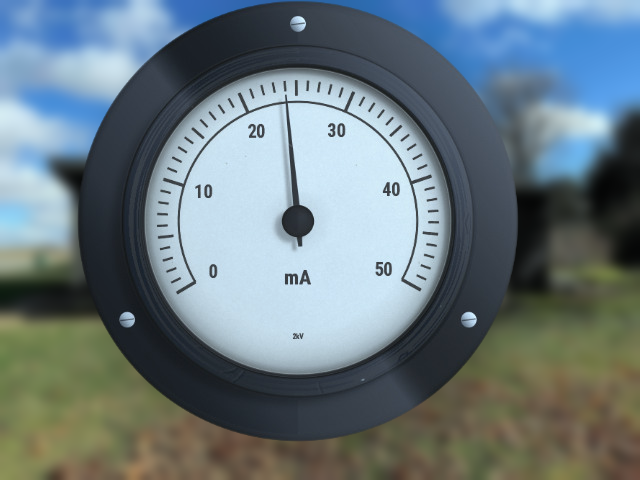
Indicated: 24,mA
